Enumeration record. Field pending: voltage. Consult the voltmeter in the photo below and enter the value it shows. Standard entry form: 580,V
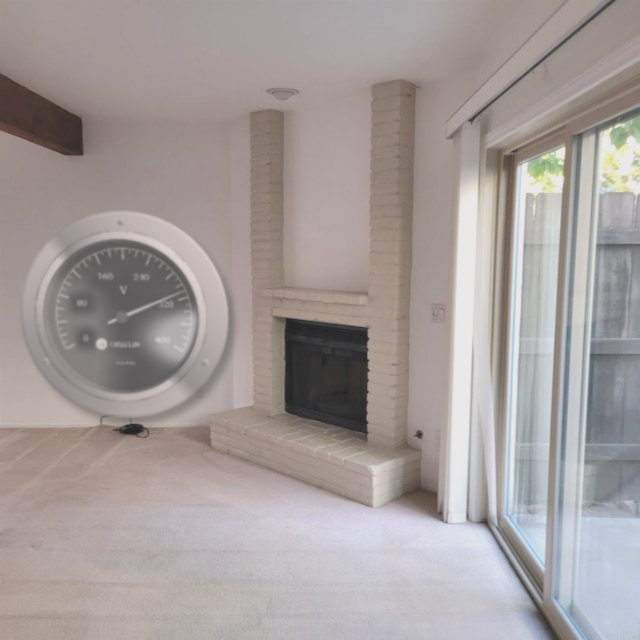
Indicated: 310,V
